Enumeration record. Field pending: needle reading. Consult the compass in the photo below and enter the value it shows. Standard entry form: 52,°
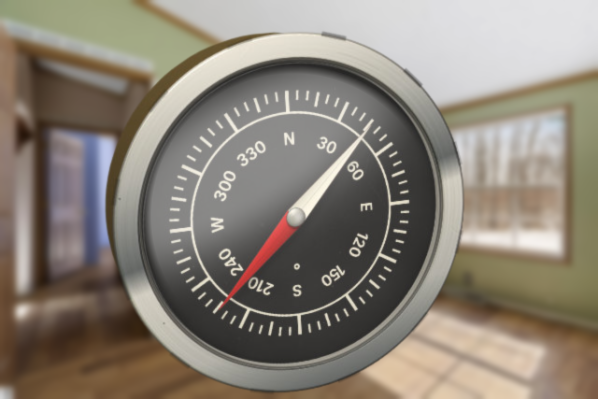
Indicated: 225,°
